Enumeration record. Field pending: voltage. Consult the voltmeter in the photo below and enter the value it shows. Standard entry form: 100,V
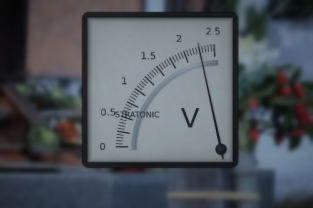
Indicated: 2.25,V
